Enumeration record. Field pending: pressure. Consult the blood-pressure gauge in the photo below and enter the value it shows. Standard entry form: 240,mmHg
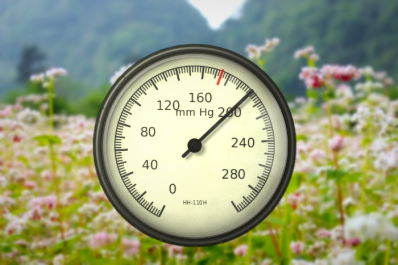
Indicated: 200,mmHg
